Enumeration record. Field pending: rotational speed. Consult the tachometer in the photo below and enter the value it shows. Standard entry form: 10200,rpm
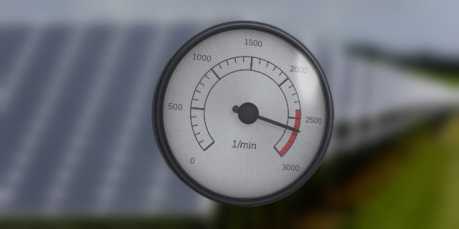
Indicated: 2650,rpm
